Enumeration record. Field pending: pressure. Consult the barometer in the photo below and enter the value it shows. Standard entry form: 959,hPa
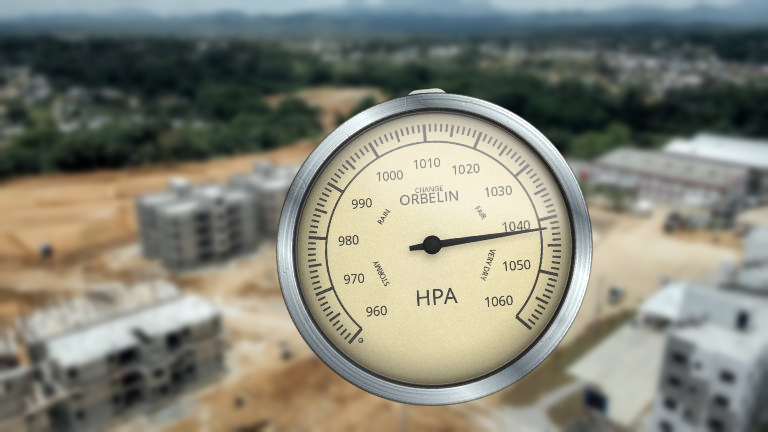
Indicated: 1042,hPa
